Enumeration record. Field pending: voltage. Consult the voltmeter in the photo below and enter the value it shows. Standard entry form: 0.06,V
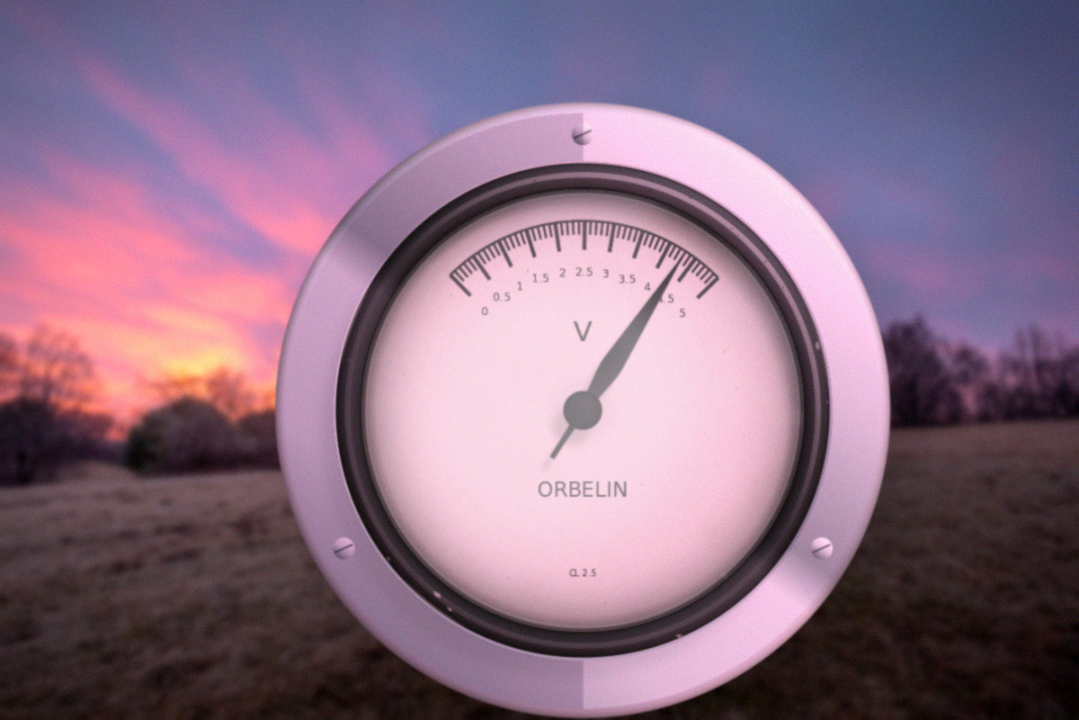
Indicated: 4.3,V
